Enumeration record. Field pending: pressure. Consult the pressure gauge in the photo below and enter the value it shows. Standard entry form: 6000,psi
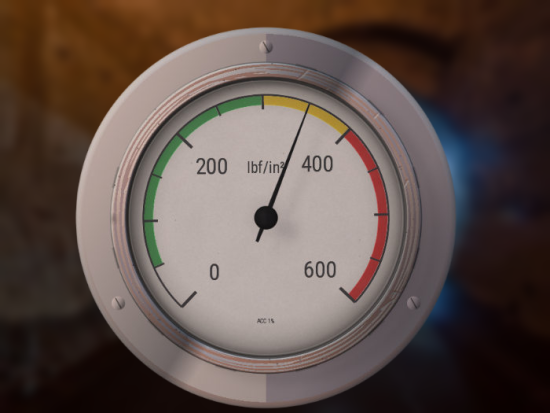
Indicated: 350,psi
